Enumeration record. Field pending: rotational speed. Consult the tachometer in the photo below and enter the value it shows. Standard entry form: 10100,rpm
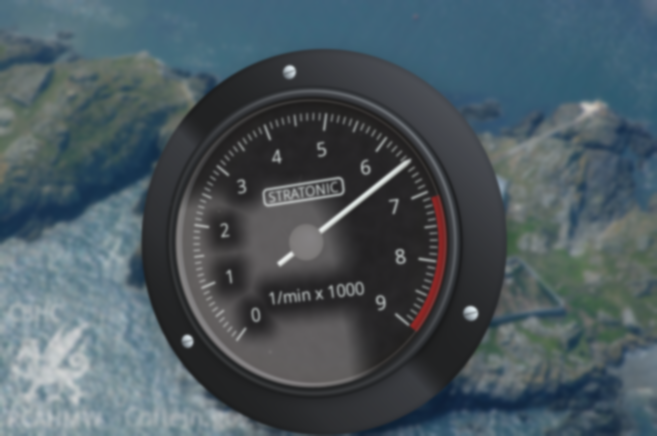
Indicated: 6500,rpm
